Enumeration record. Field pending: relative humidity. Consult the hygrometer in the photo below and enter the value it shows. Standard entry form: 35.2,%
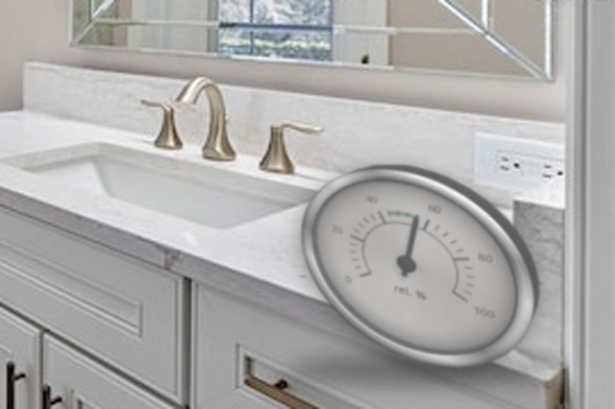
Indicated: 56,%
